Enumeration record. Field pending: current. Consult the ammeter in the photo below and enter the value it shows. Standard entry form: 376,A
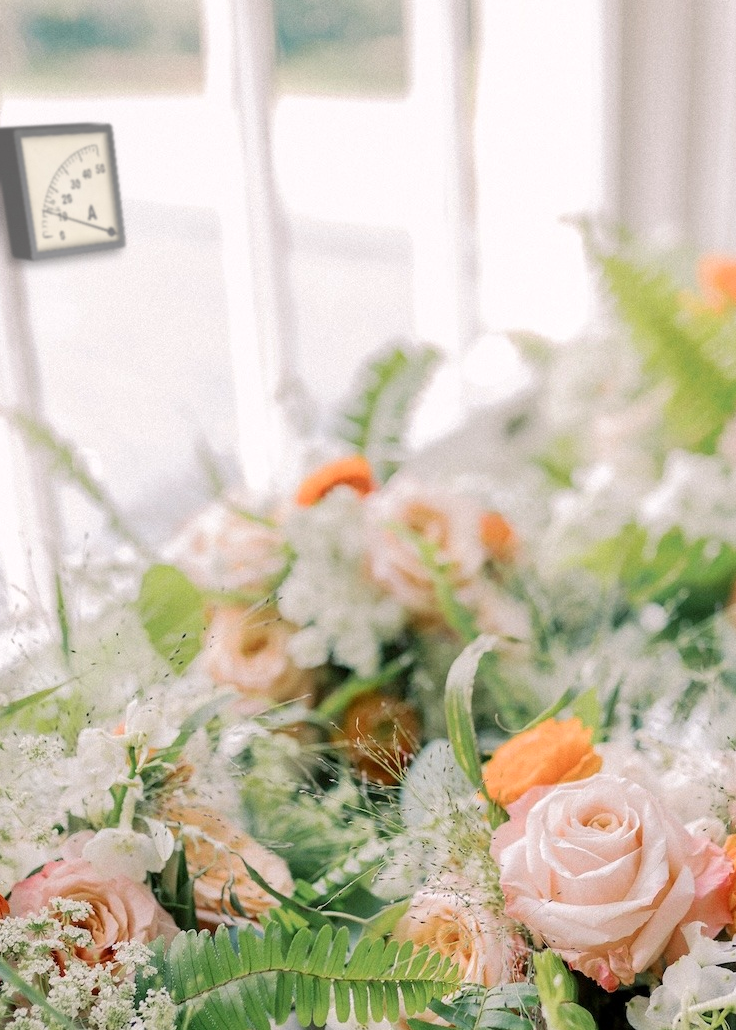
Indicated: 10,A
